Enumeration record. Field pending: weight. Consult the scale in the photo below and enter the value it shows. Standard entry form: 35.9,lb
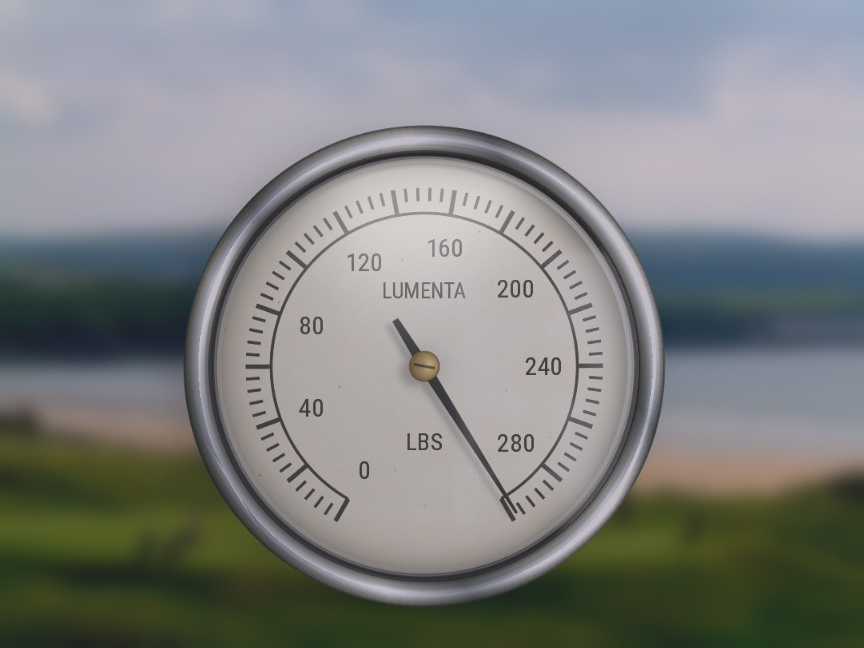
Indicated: 298,lb
